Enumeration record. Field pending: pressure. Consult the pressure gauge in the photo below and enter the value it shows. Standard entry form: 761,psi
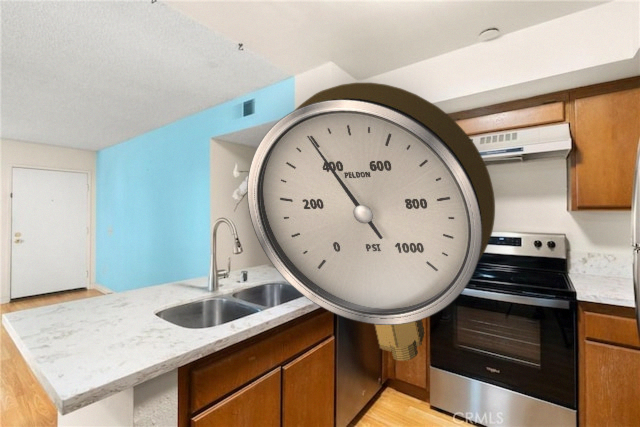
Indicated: 400,psi
